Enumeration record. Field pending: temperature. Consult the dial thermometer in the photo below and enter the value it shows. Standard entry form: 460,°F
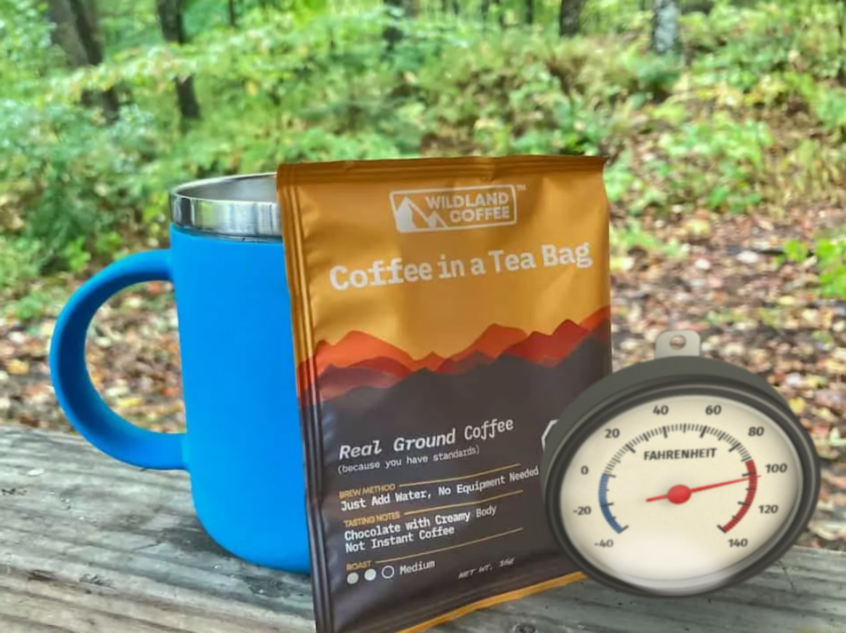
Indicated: 100,°F
